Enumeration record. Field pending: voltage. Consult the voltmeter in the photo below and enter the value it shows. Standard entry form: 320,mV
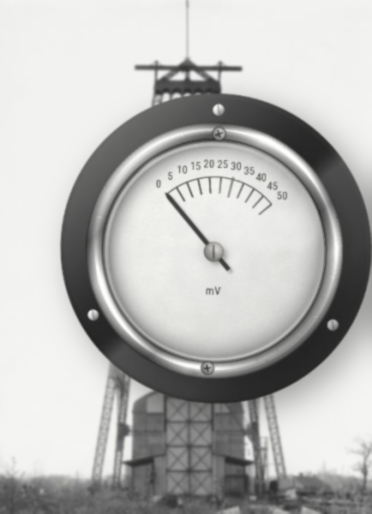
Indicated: 0,mV
